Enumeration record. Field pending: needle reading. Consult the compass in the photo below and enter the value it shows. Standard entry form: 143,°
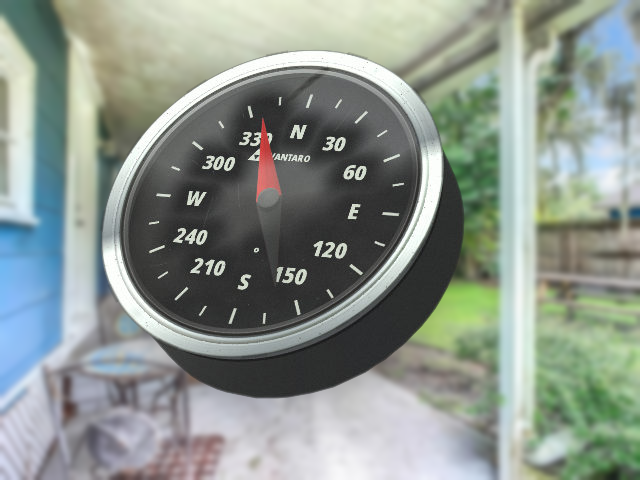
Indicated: 337.5,°
